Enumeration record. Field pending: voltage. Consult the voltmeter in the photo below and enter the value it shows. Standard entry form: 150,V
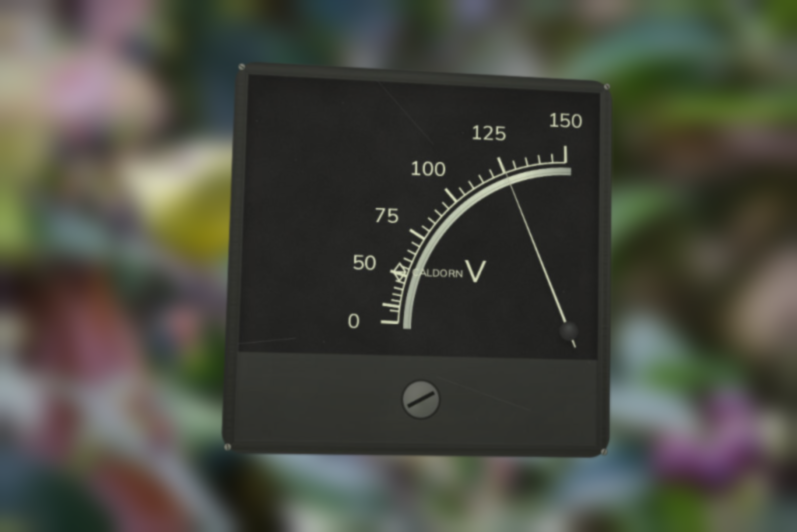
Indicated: 125,V
